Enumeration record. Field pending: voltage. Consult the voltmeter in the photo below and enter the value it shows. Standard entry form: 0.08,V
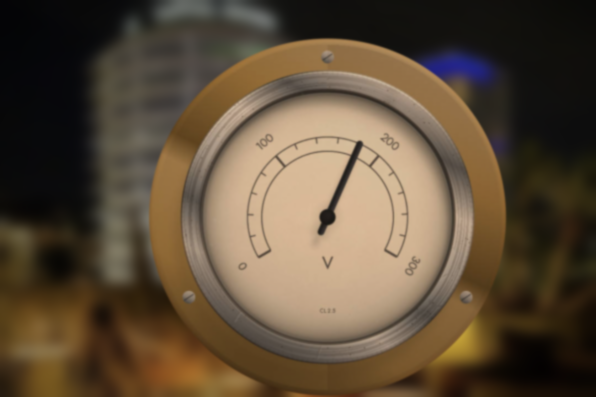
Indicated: 180,V
